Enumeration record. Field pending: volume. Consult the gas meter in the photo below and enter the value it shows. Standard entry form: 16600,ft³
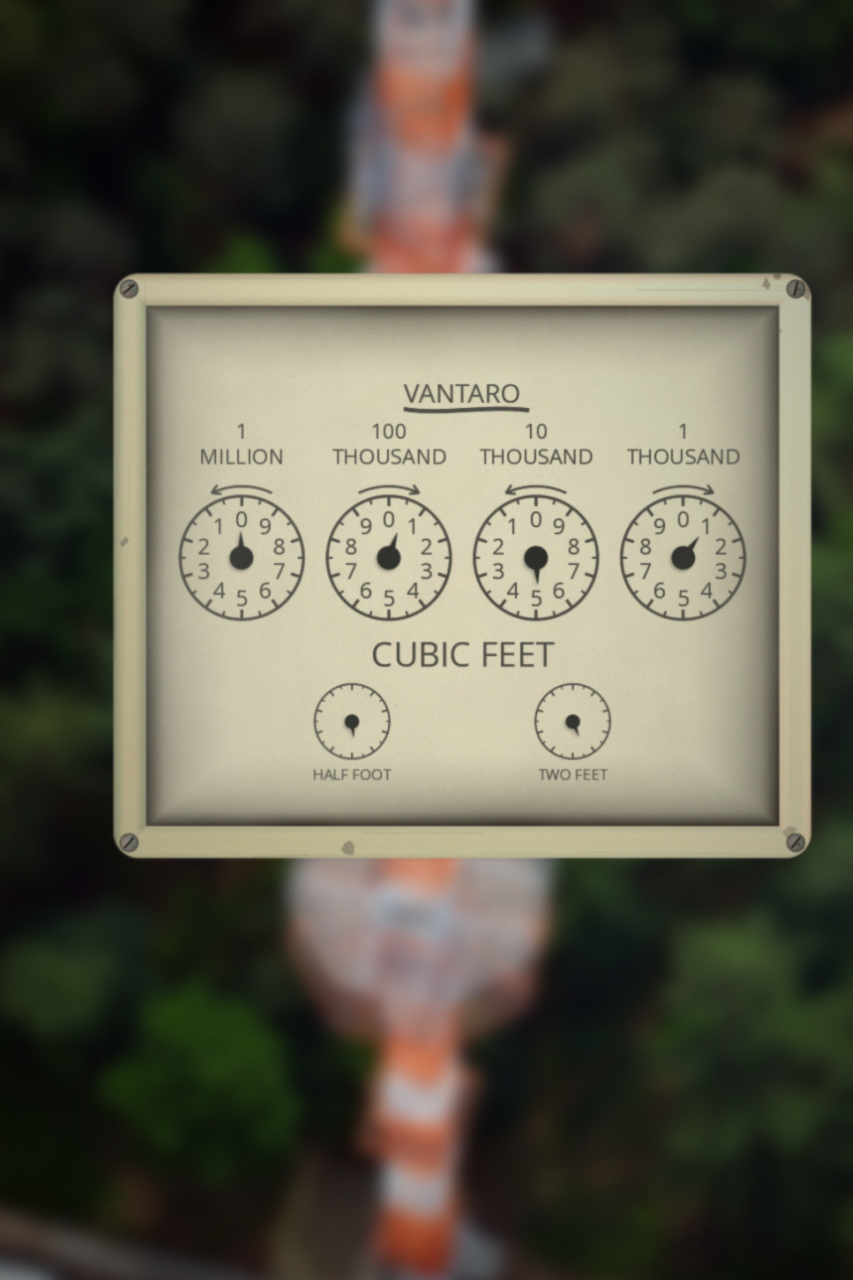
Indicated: 5100,ft³
